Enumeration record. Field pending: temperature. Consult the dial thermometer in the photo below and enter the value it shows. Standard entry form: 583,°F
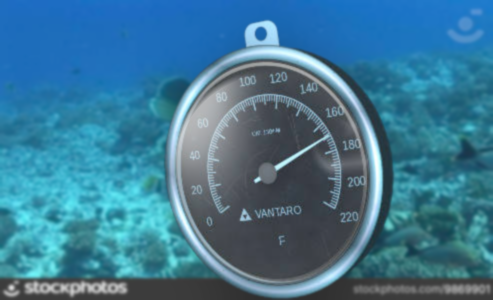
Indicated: 170,°F
